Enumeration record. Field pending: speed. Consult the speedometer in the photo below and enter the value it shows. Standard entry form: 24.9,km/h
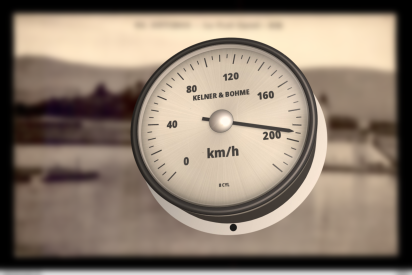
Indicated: 195,km/h
